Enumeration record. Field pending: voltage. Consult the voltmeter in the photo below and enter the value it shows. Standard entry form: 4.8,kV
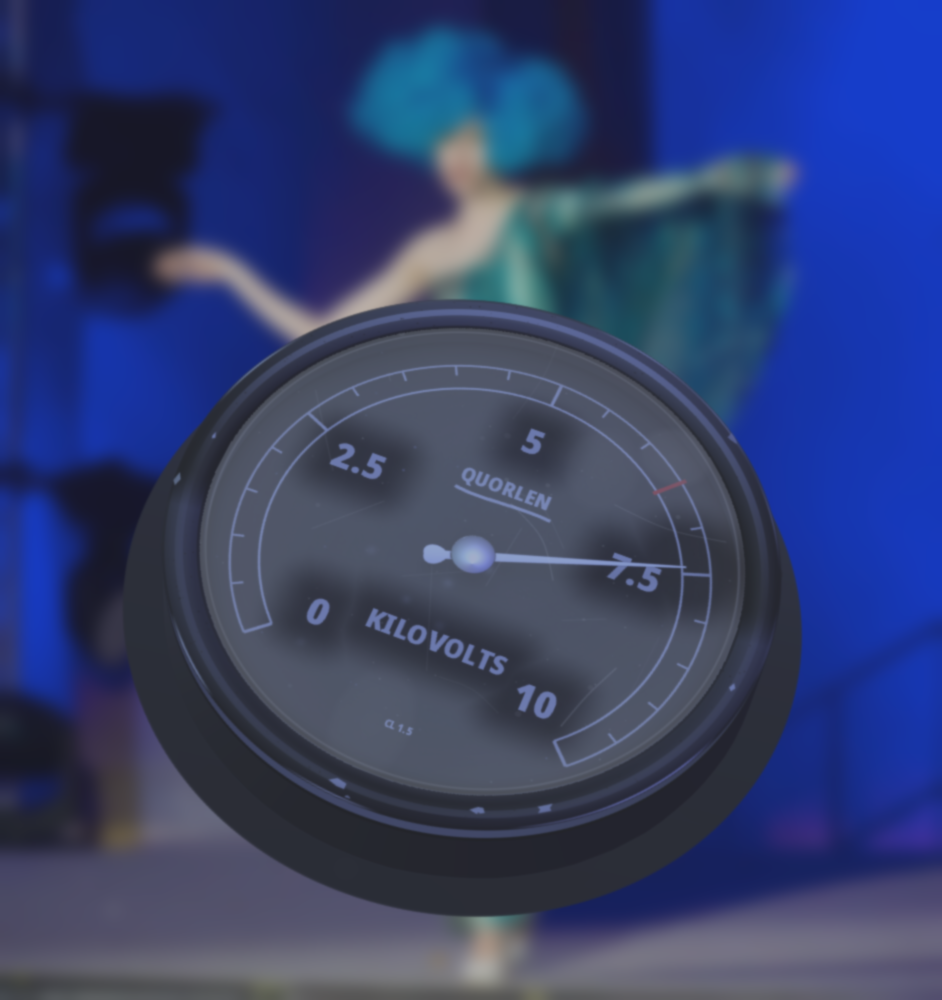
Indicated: 7.5,kV
